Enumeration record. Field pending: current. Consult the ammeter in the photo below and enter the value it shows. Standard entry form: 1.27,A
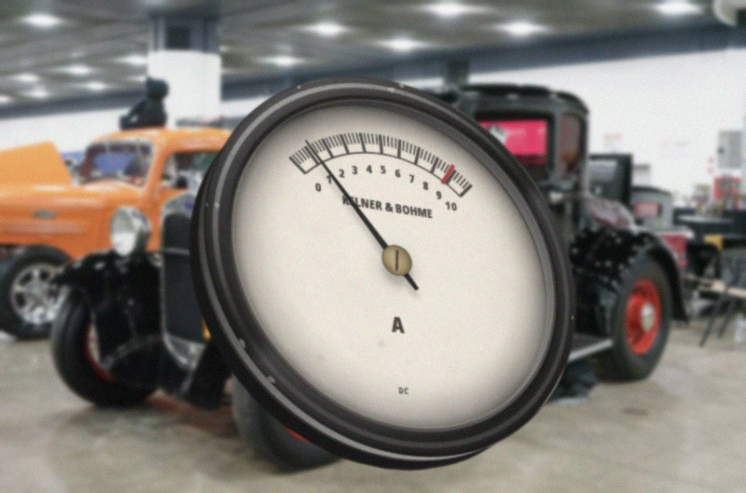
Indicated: 1,A
